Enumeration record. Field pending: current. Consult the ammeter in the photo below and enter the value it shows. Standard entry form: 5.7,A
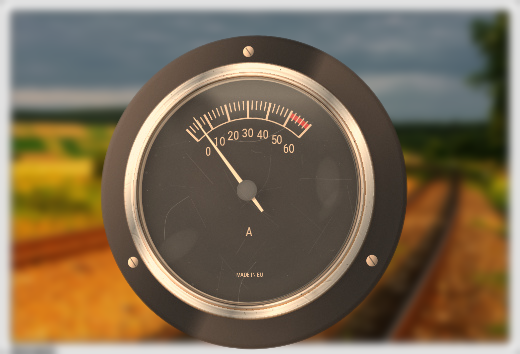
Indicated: 6,A
